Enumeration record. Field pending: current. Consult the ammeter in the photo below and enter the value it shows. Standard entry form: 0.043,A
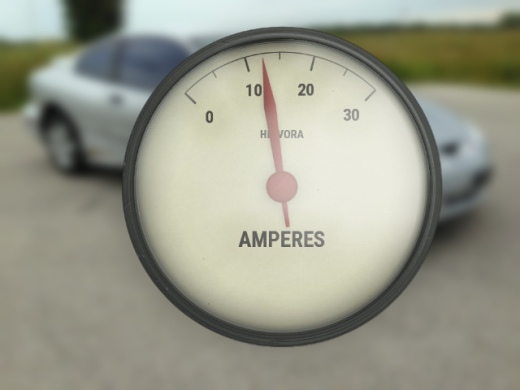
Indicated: 12.5,A
